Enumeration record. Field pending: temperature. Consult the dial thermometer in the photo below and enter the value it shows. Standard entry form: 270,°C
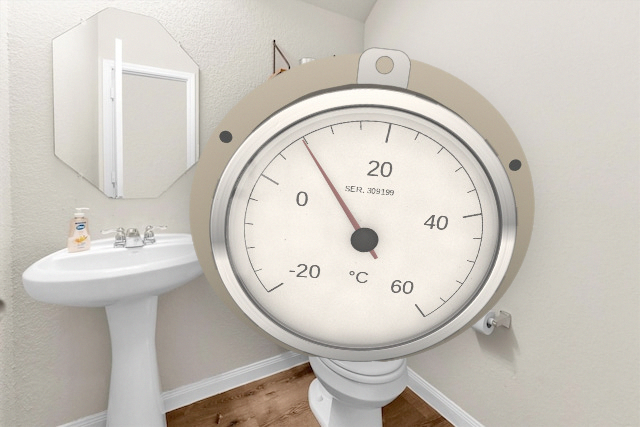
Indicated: 8,°C
